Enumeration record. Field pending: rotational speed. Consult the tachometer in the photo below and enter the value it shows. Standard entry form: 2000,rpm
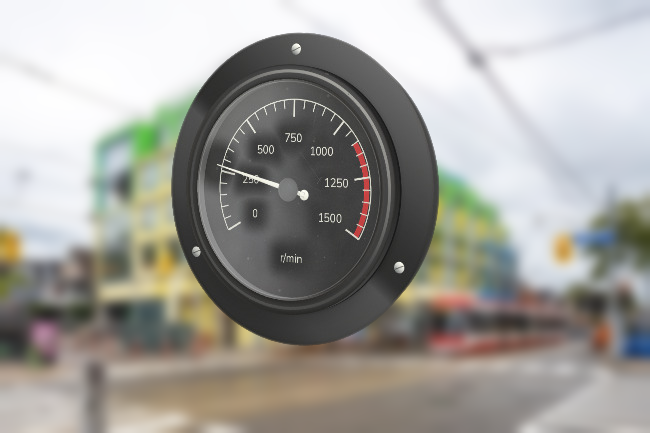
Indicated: 275,rpm
